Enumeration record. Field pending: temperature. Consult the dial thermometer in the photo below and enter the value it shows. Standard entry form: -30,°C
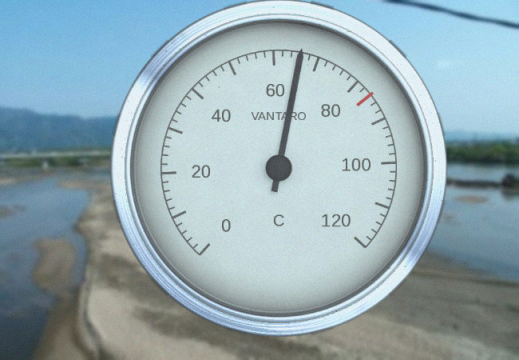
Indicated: 66,°C
